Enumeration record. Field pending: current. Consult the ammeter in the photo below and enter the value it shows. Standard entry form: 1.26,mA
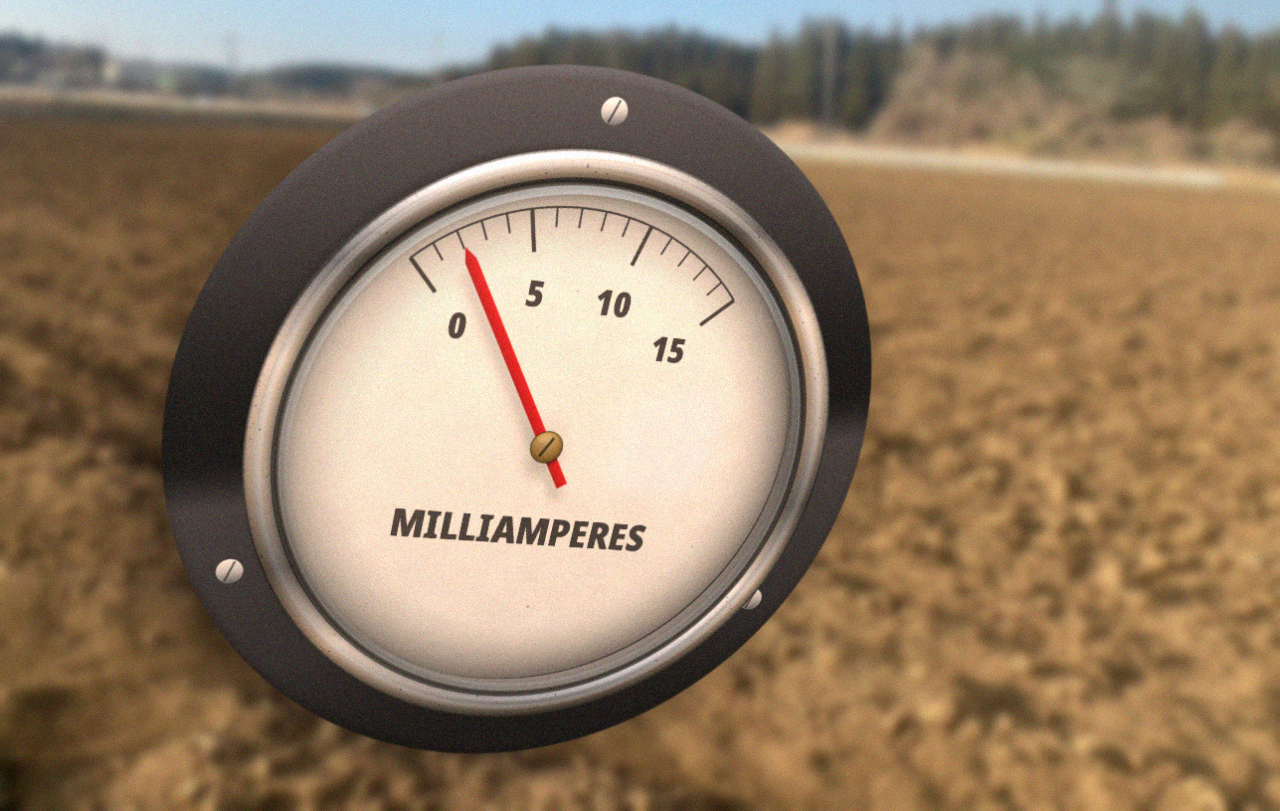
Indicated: 2,mA
